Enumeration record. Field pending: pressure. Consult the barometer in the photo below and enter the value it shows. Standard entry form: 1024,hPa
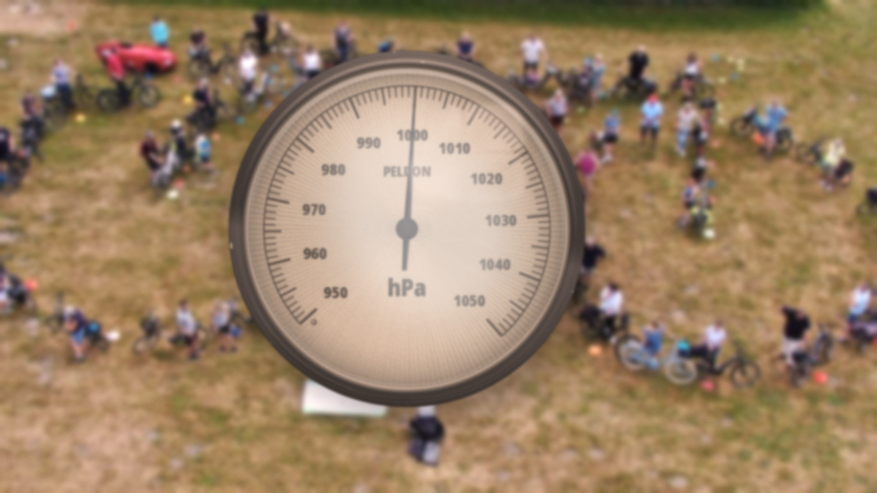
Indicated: 1000,hPa
